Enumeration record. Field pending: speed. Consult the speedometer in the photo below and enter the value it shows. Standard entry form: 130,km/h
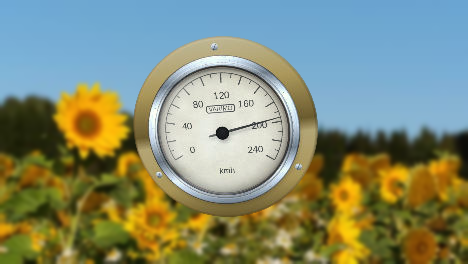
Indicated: 195,km/h
